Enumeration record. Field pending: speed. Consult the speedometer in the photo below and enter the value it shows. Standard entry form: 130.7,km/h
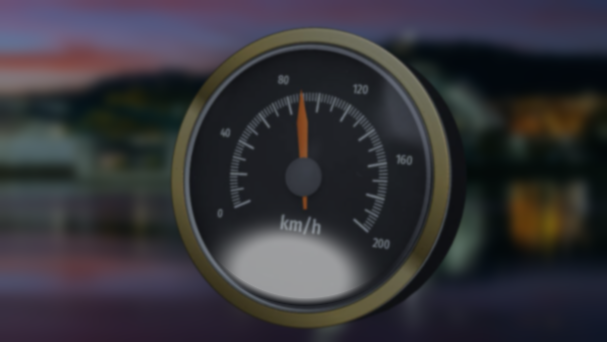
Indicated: 90,km/h
